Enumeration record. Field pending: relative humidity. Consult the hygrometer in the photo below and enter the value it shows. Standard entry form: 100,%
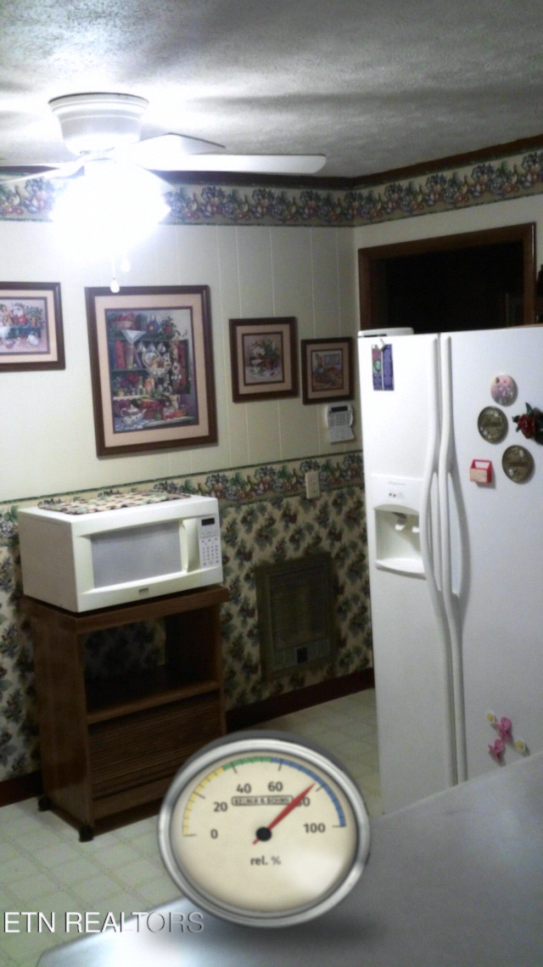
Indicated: 76,%
